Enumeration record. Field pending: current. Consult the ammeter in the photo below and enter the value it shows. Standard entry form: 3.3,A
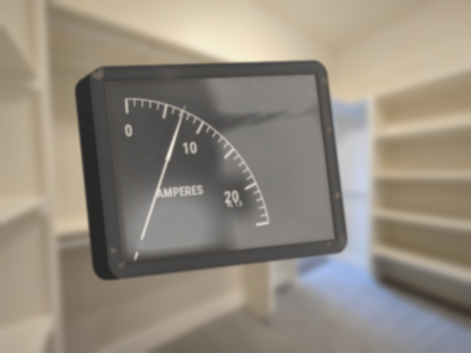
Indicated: 7,A
